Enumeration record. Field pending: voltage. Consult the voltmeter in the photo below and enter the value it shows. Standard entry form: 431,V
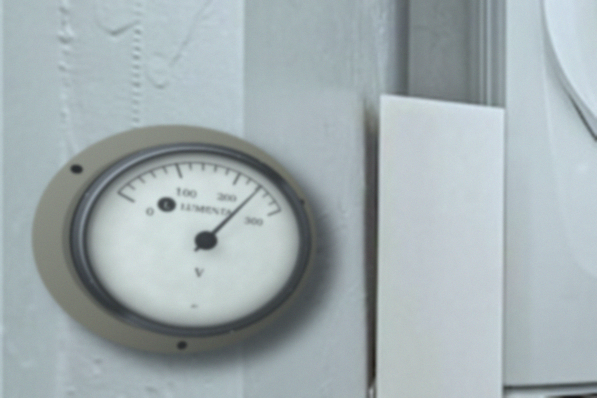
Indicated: 240,V
